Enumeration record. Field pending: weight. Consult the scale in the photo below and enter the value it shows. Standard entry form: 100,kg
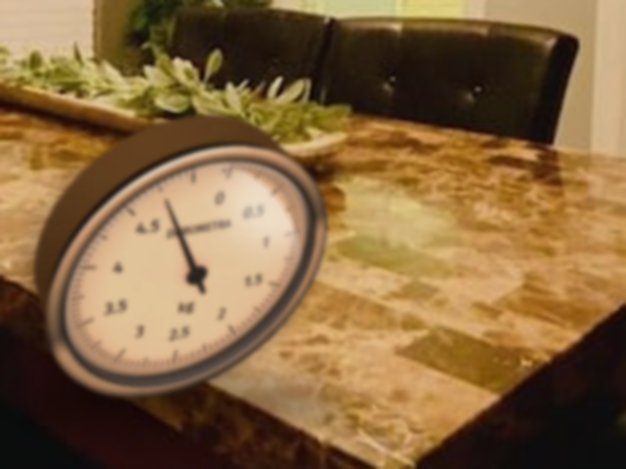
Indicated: 4.75,kg
